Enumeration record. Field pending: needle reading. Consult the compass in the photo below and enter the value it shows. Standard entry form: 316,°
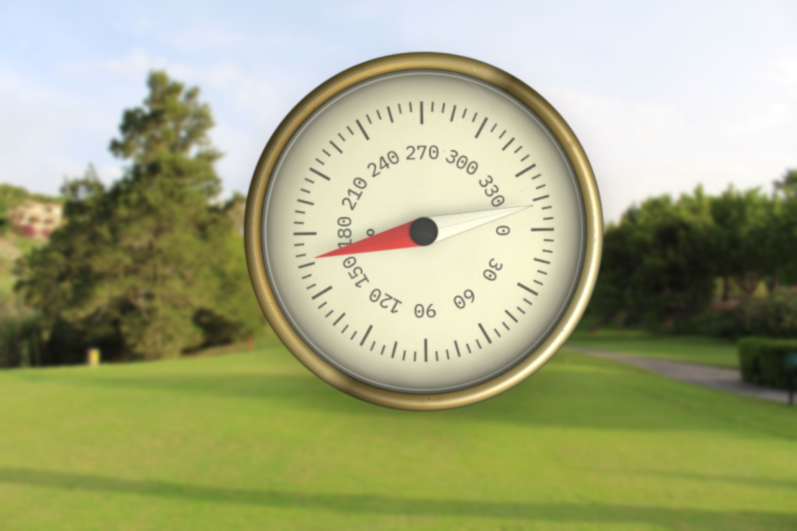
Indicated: 167.5,°
